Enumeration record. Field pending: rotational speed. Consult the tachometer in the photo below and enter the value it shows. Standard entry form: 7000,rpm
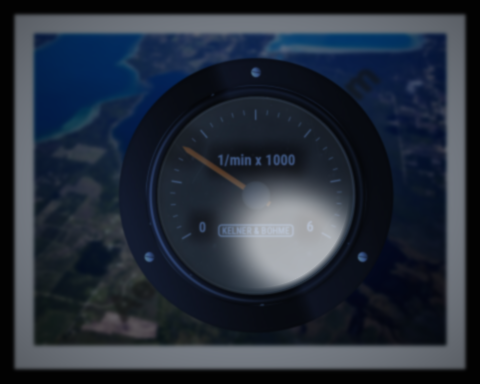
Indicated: 1600,rpm
